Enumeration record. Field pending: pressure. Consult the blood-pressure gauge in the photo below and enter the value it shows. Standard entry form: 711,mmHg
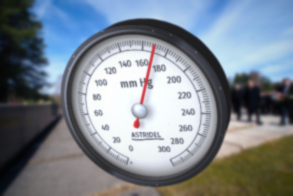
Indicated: 170,mmHg
